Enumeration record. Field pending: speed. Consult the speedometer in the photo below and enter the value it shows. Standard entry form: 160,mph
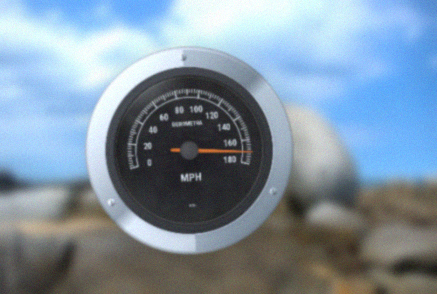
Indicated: 170,mph
